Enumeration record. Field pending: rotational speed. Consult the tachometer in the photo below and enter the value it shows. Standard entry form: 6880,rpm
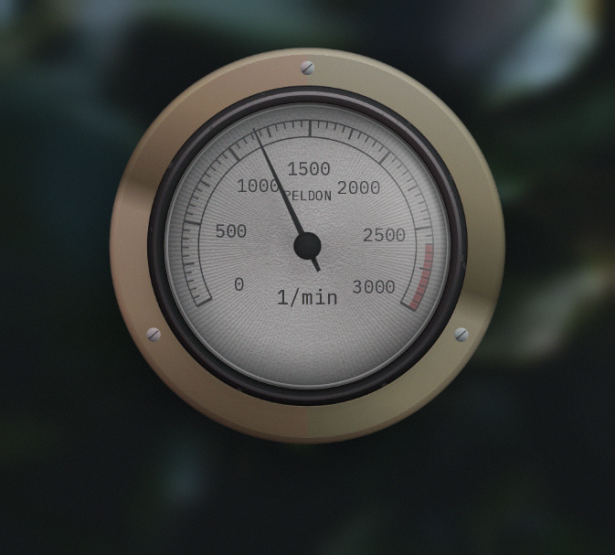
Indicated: 1175,rpm
